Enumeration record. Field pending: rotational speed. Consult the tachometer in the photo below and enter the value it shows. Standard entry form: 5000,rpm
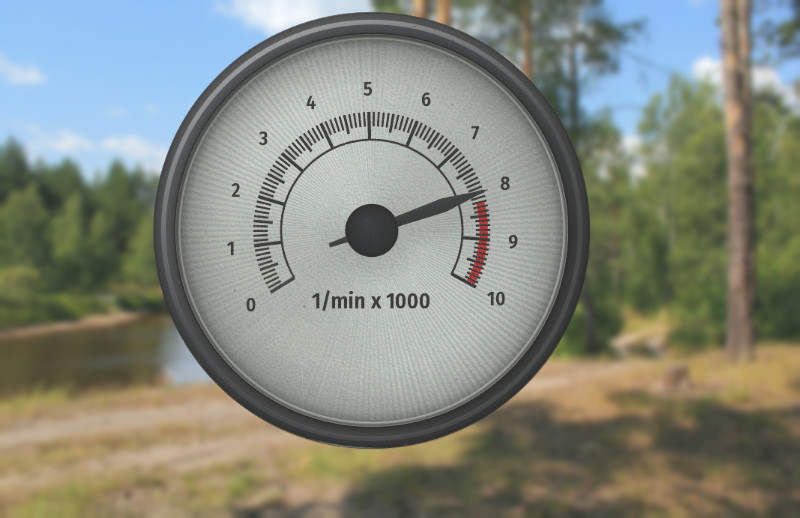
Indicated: 8000,rpm
